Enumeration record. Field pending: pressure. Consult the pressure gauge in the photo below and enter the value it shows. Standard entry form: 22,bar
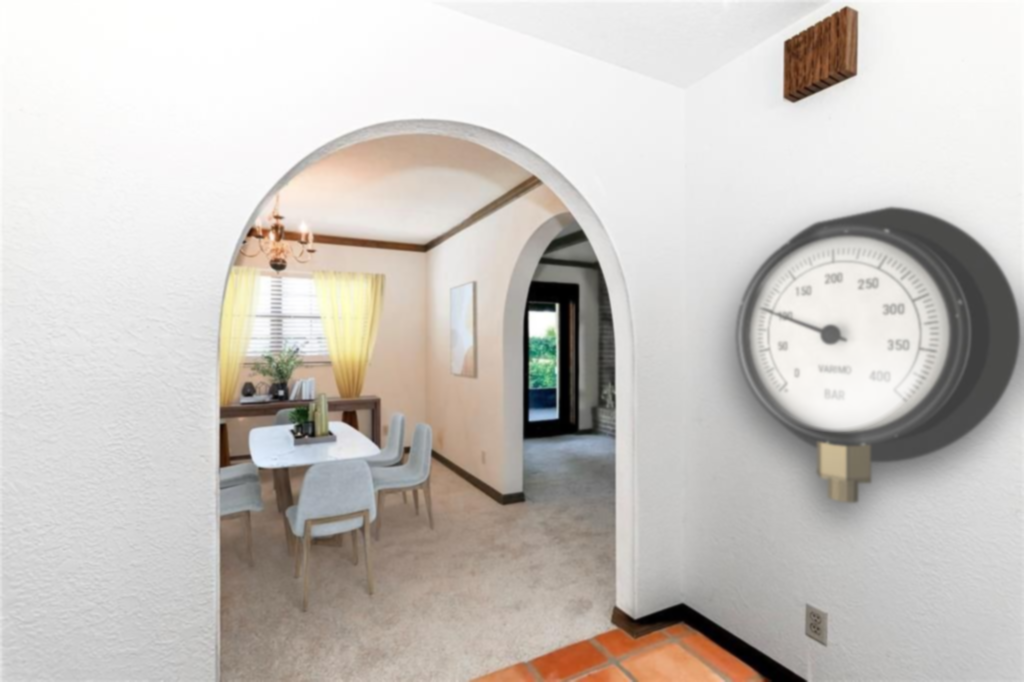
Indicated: 100,bar
